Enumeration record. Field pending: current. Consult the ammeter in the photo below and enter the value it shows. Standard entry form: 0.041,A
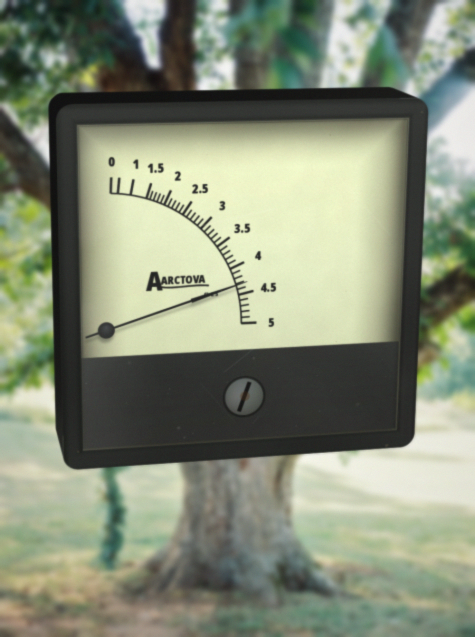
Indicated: 4.3,A
